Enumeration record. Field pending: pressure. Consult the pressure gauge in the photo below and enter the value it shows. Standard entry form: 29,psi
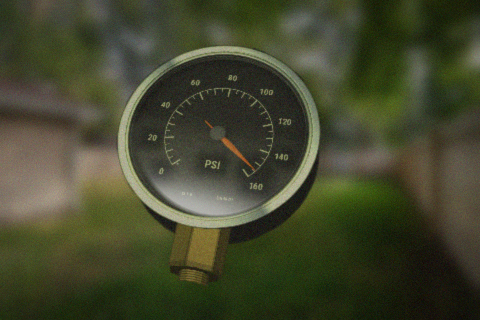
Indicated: 155,psi
